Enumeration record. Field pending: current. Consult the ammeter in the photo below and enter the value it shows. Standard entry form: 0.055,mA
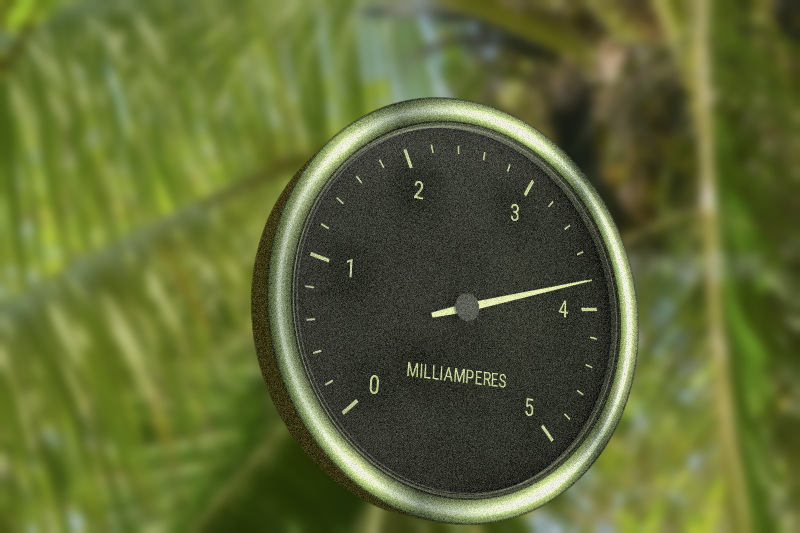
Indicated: 3.8,mA
